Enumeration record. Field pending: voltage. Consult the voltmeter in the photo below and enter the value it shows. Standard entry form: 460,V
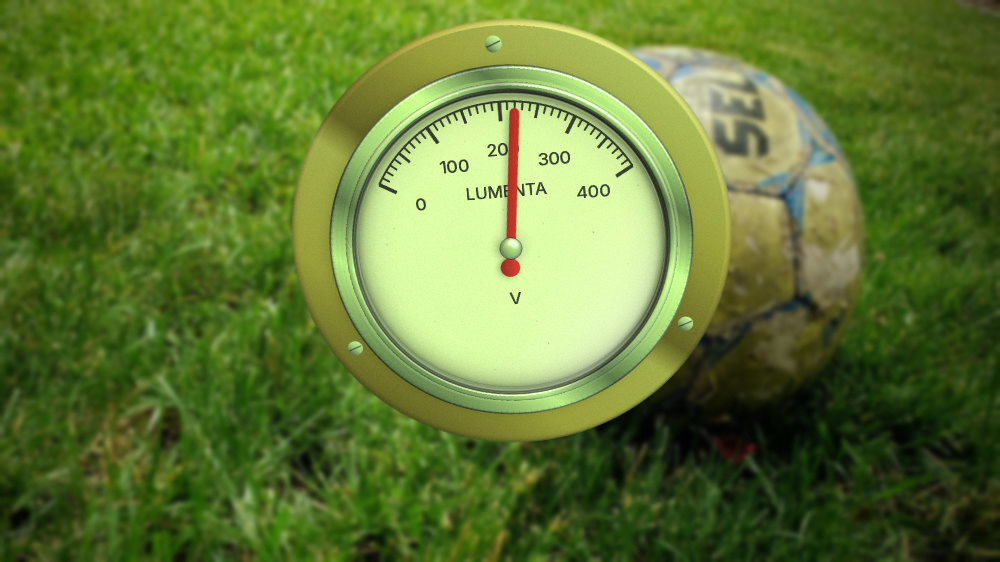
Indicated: 220,V
